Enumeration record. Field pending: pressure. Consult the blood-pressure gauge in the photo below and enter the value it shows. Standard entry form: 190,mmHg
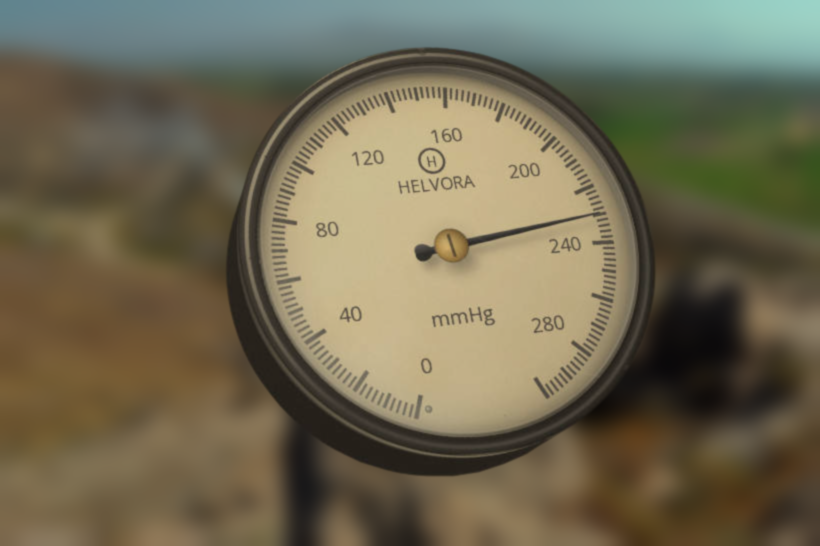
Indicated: 230,mmHg
